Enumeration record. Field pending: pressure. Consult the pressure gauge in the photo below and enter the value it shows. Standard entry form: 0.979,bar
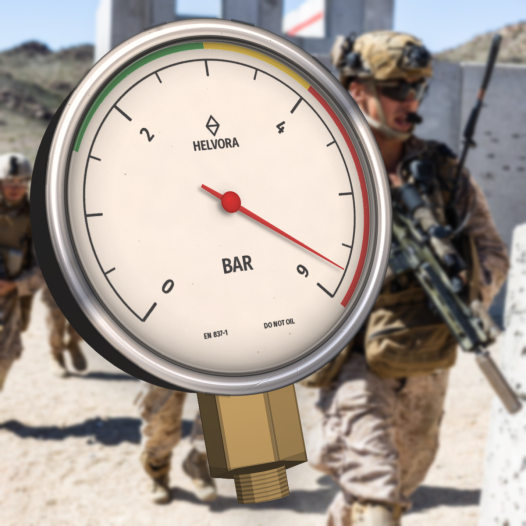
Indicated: 5.75,bar
